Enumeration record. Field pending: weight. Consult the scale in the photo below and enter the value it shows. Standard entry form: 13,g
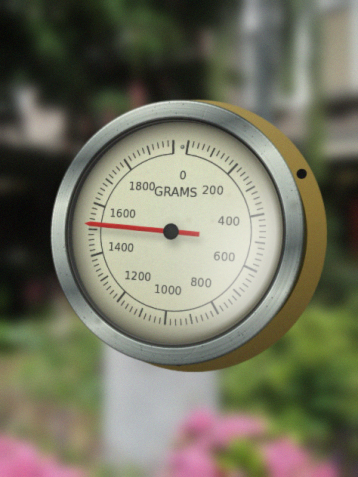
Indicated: 1520,g
